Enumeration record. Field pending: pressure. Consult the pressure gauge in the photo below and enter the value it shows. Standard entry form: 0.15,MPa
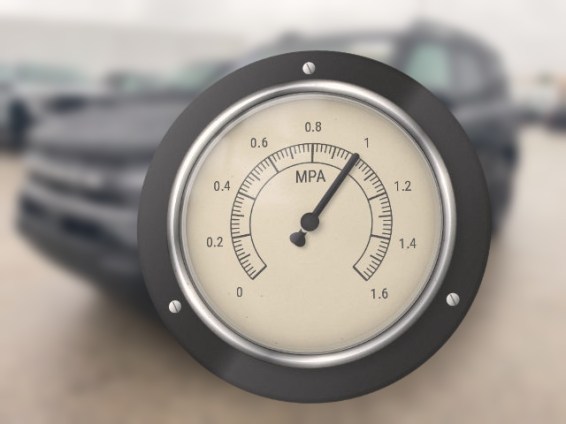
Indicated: 1,MPa
